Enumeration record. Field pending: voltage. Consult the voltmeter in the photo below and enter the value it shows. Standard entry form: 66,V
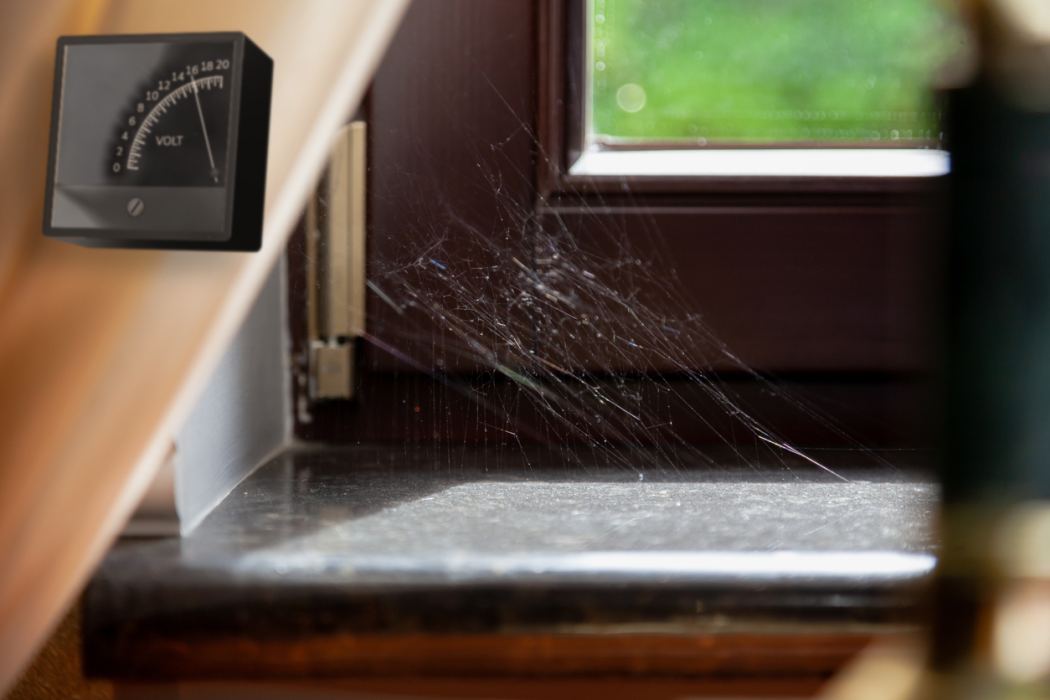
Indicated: 16,V
